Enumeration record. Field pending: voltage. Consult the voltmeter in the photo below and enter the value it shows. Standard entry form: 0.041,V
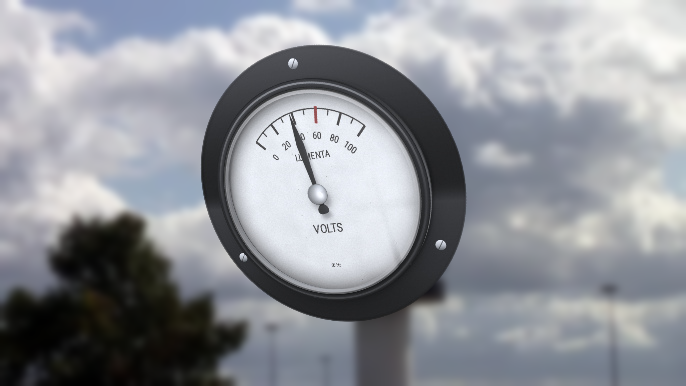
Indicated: 40,V
